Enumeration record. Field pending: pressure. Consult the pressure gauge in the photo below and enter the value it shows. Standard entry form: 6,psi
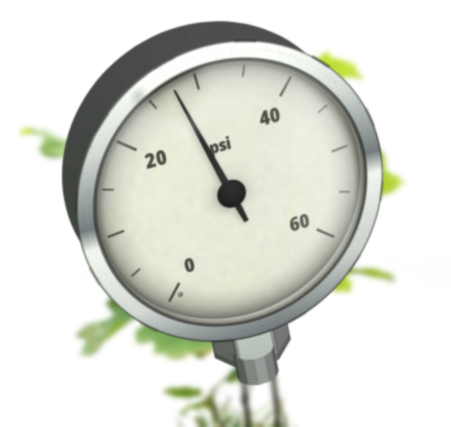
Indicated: 27.5,psi
